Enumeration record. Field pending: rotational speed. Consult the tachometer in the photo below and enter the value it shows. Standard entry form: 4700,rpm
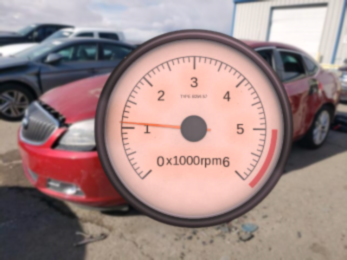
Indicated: 1100,rpm
